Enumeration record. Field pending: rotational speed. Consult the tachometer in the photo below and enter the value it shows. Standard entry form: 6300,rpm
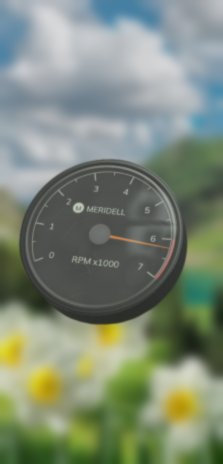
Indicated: 6250,rpm
